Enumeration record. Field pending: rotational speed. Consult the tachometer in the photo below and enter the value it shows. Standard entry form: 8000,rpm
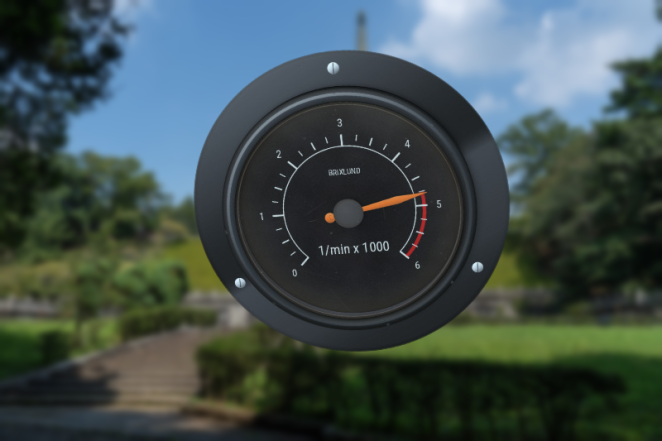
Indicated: 4750,rpm
